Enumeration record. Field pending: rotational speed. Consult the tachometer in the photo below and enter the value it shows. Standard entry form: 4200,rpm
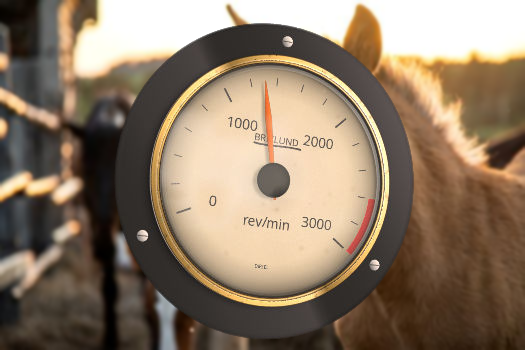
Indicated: 1300,rpm
